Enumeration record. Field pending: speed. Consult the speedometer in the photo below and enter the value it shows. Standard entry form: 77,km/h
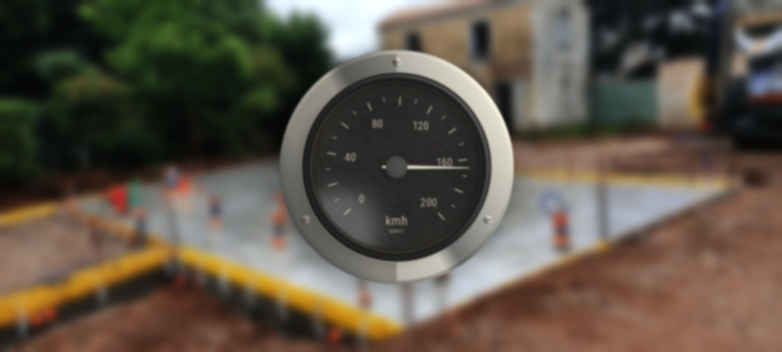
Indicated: 165,km/h
